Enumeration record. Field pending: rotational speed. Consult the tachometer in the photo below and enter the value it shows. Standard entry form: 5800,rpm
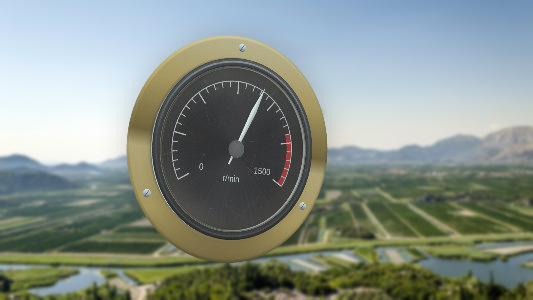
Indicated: 900,rpm
